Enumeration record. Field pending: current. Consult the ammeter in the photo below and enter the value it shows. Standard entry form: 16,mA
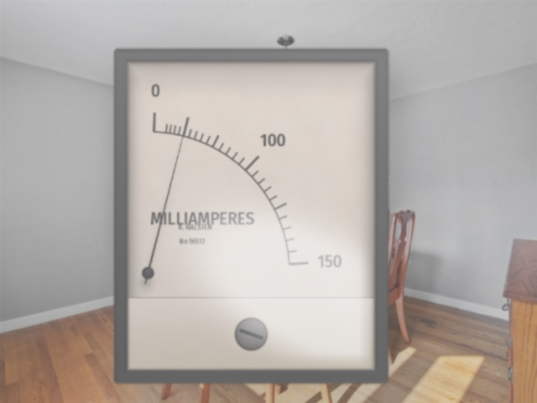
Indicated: 50,mA
